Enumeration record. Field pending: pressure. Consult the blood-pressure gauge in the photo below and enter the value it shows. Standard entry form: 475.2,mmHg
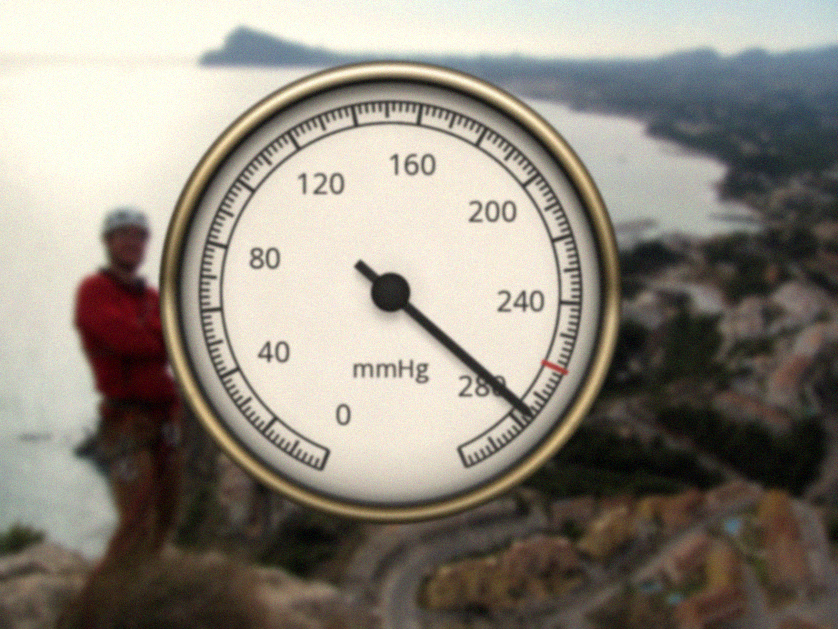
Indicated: 276,mmHg
